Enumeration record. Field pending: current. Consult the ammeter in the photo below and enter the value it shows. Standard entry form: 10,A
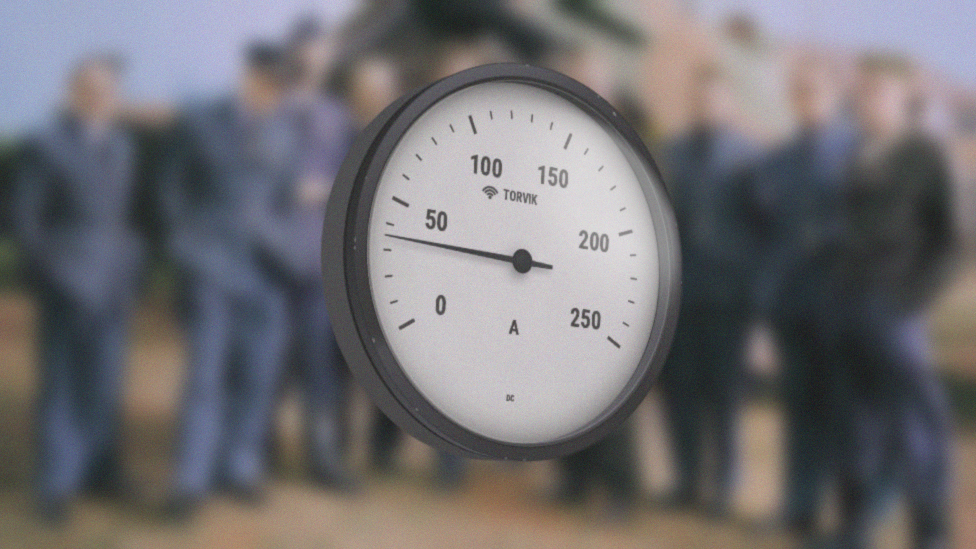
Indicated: 35,A
